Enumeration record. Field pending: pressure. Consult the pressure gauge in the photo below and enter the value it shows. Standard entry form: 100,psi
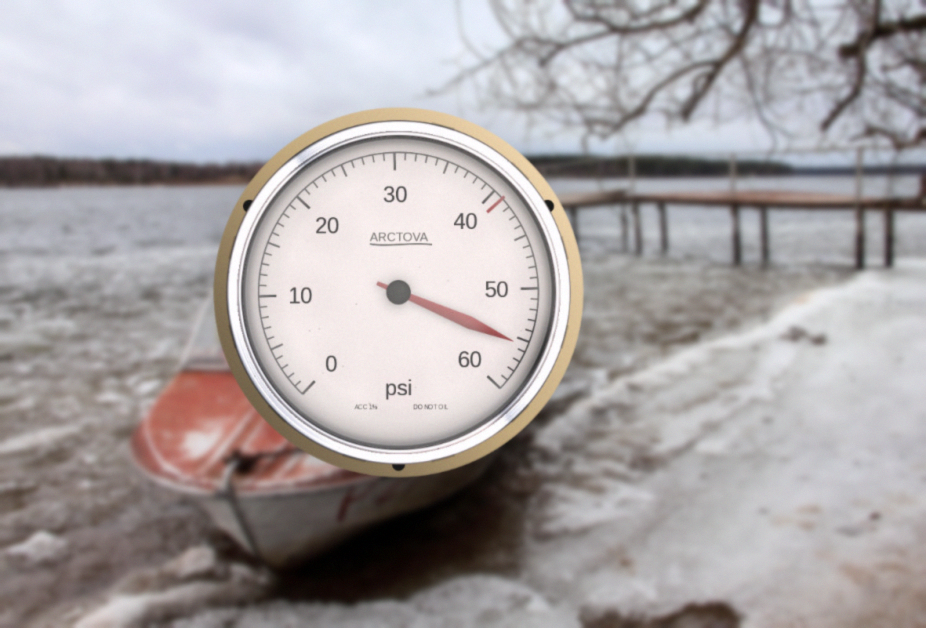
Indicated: 55.5,psi
